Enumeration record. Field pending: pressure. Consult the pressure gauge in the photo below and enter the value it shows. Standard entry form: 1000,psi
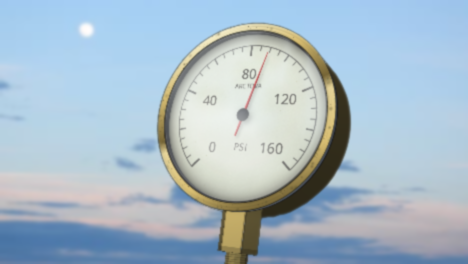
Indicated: 90,psi
